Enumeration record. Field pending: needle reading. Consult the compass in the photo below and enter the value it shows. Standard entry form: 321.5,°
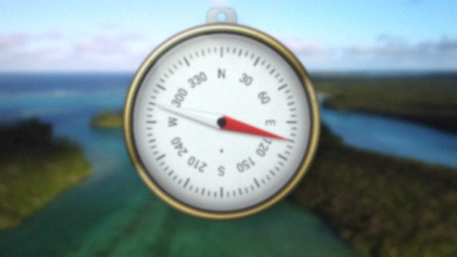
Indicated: 105,°
